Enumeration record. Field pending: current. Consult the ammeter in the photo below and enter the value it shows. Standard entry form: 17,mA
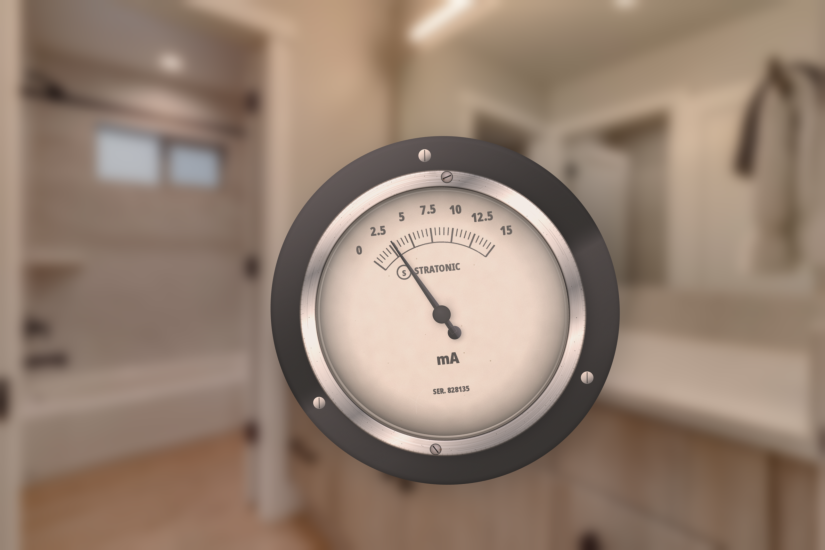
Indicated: 3,mA
